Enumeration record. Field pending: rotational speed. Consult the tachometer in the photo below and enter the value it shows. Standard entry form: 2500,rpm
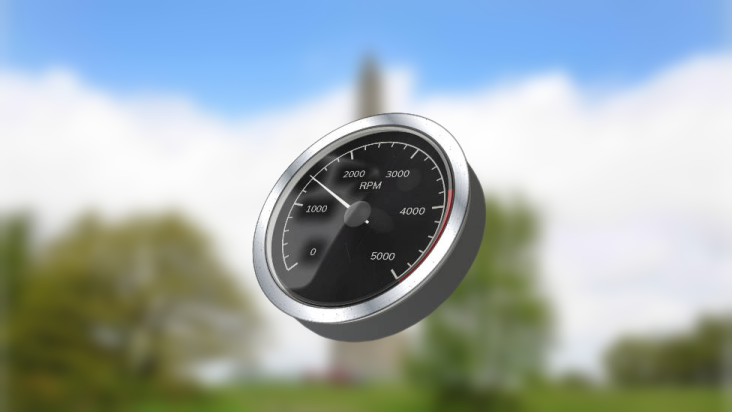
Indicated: 1400,rpm
